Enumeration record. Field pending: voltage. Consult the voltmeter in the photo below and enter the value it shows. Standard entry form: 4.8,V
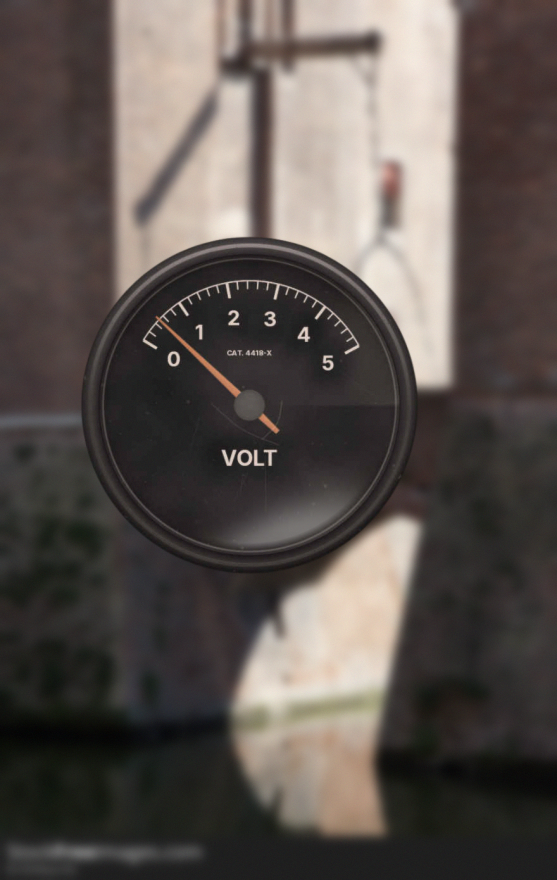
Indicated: 0.5,V
